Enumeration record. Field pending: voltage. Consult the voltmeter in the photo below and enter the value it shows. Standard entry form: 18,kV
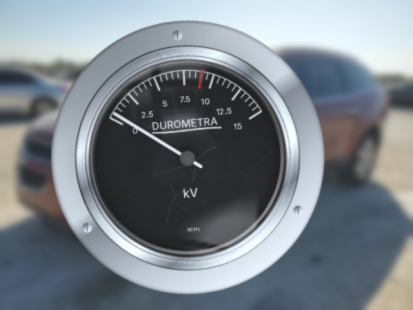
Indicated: 0.5,kV
